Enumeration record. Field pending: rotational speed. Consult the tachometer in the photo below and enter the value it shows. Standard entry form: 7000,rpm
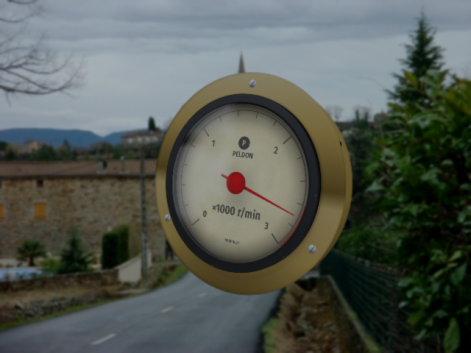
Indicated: 2700,rpm
